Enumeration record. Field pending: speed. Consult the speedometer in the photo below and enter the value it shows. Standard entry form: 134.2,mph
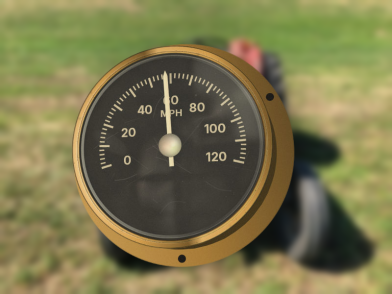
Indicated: 58,mph
